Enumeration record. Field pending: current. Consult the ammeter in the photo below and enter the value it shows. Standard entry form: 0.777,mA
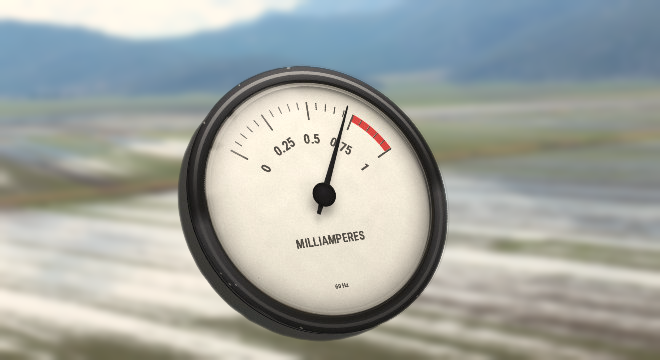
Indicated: 0.7,mA
